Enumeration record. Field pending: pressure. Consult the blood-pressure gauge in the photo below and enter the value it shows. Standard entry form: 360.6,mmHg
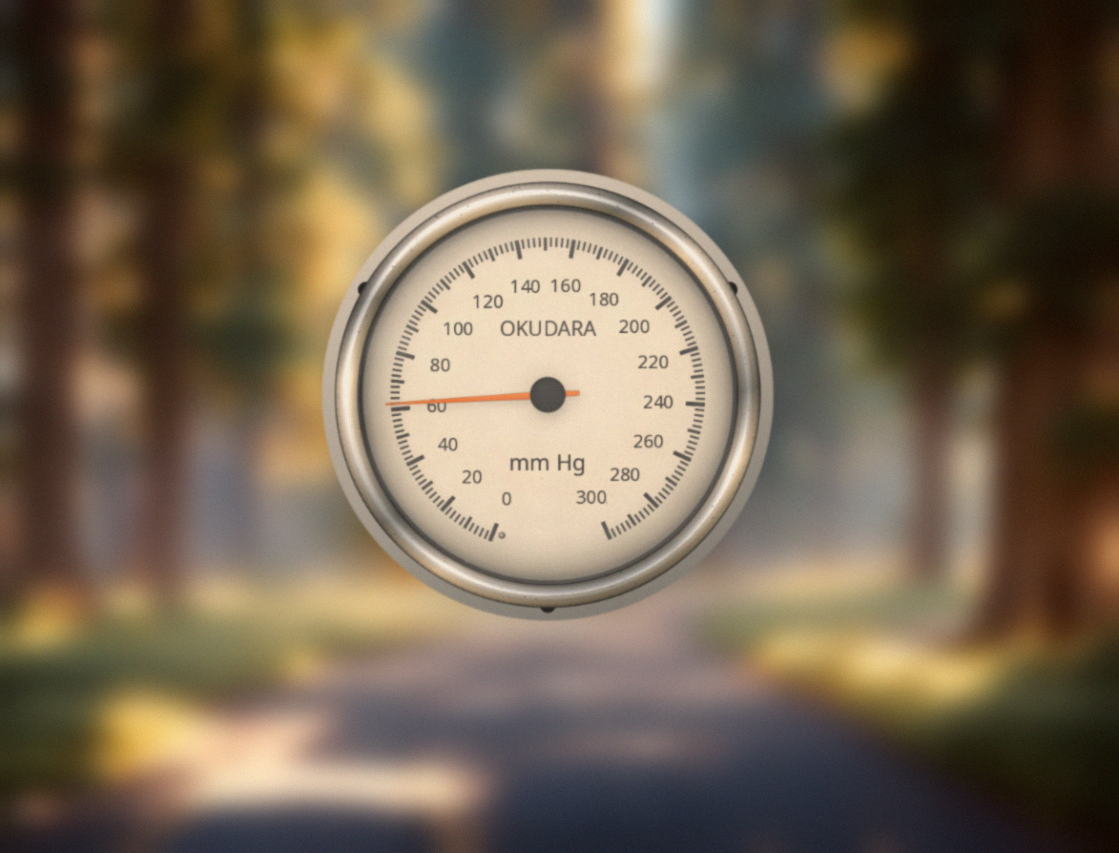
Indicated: 62,mmHg
